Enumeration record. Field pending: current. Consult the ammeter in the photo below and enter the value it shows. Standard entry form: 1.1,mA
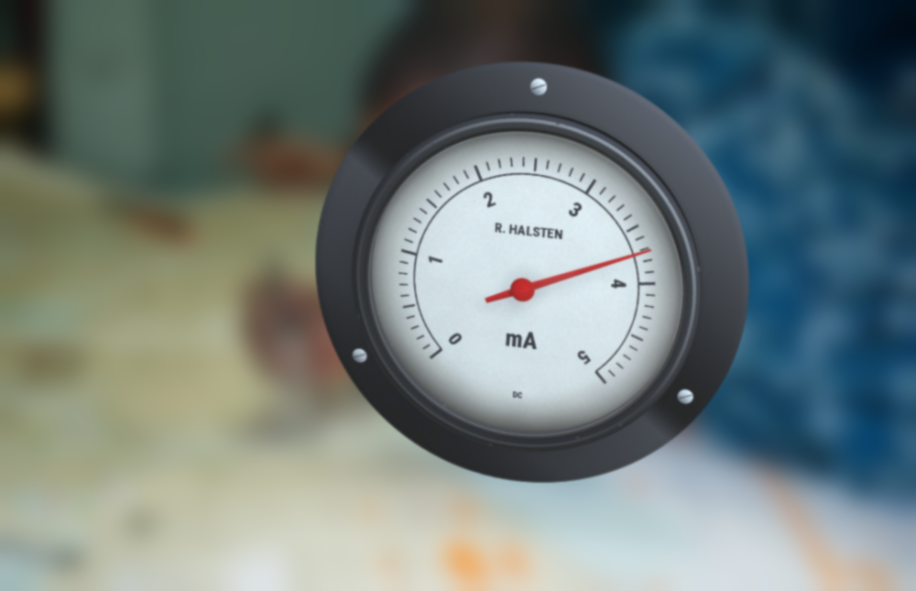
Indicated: 3.7,mA
